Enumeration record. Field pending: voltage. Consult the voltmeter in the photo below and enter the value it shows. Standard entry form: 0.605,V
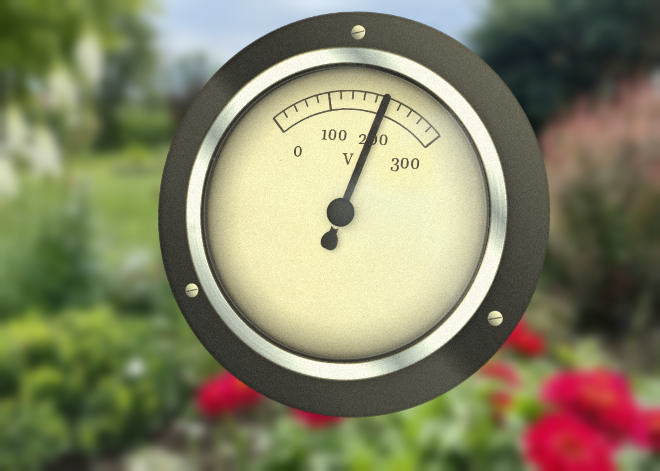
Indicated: 200,V
